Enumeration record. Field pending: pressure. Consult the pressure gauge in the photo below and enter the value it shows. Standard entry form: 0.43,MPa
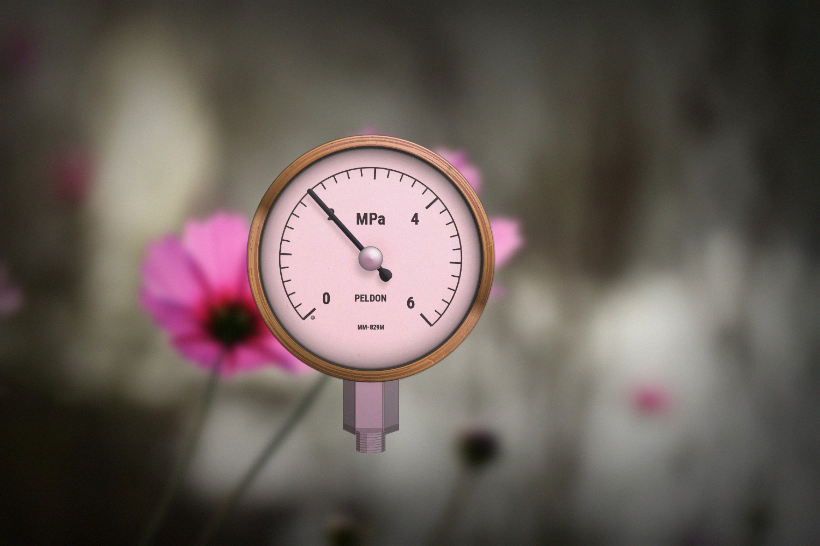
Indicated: 2,MPa
